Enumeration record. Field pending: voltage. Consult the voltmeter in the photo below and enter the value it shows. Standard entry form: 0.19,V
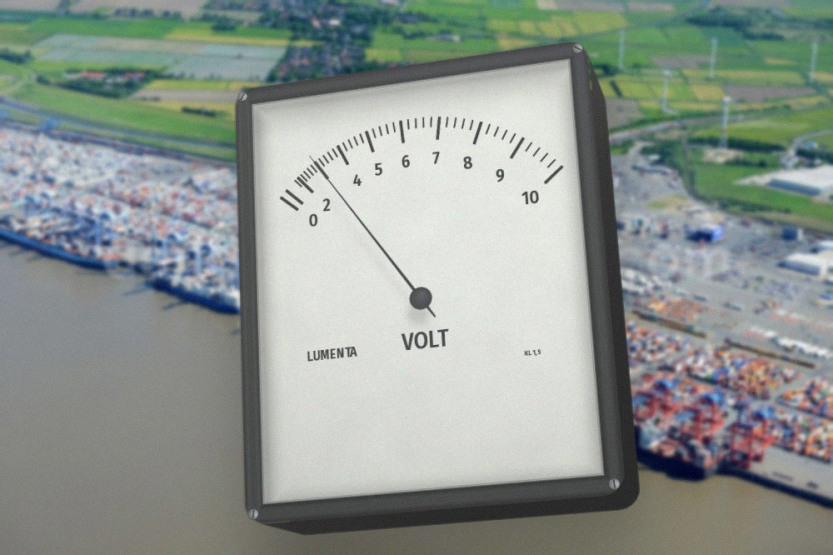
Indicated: 3,V
